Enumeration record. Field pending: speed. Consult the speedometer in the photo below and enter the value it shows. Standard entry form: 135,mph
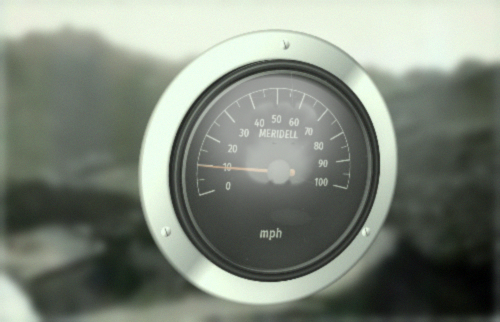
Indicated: 10,mph
